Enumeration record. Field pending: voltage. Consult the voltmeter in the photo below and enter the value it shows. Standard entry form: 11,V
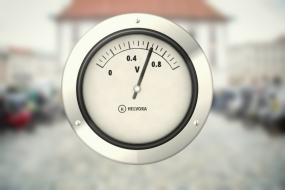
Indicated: 0.65,V
